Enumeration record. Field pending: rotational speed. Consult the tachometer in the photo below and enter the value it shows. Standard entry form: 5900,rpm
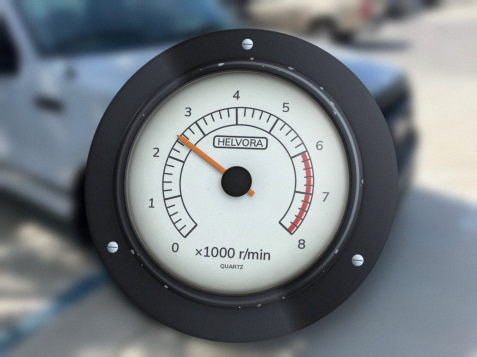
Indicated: 2500,rpm
